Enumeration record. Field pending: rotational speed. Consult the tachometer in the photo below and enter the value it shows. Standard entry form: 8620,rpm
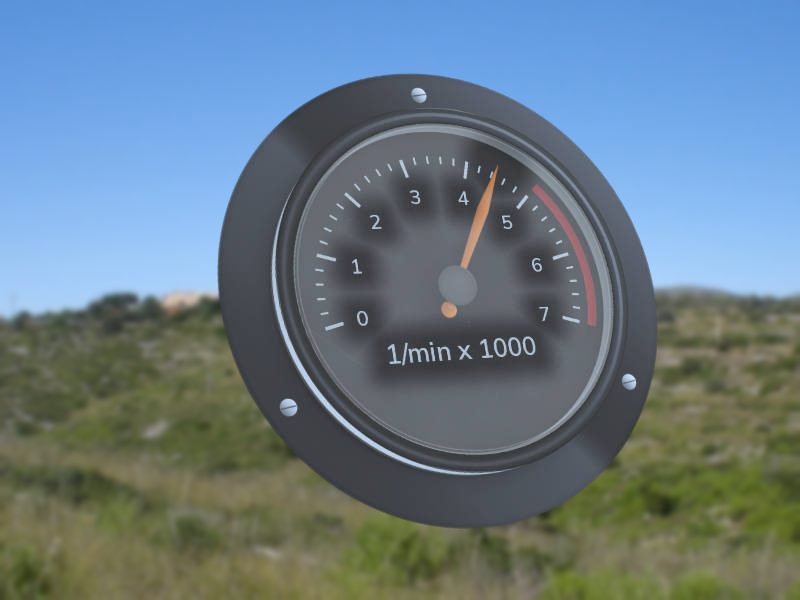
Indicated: 4400,rpm
